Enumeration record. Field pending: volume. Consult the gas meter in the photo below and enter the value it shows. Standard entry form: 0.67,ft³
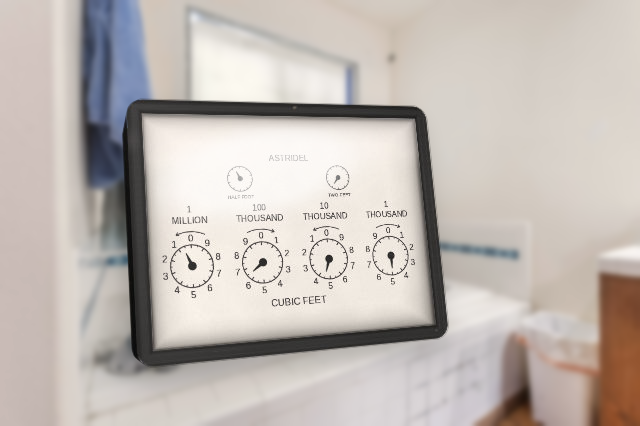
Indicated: 64500,ft³
